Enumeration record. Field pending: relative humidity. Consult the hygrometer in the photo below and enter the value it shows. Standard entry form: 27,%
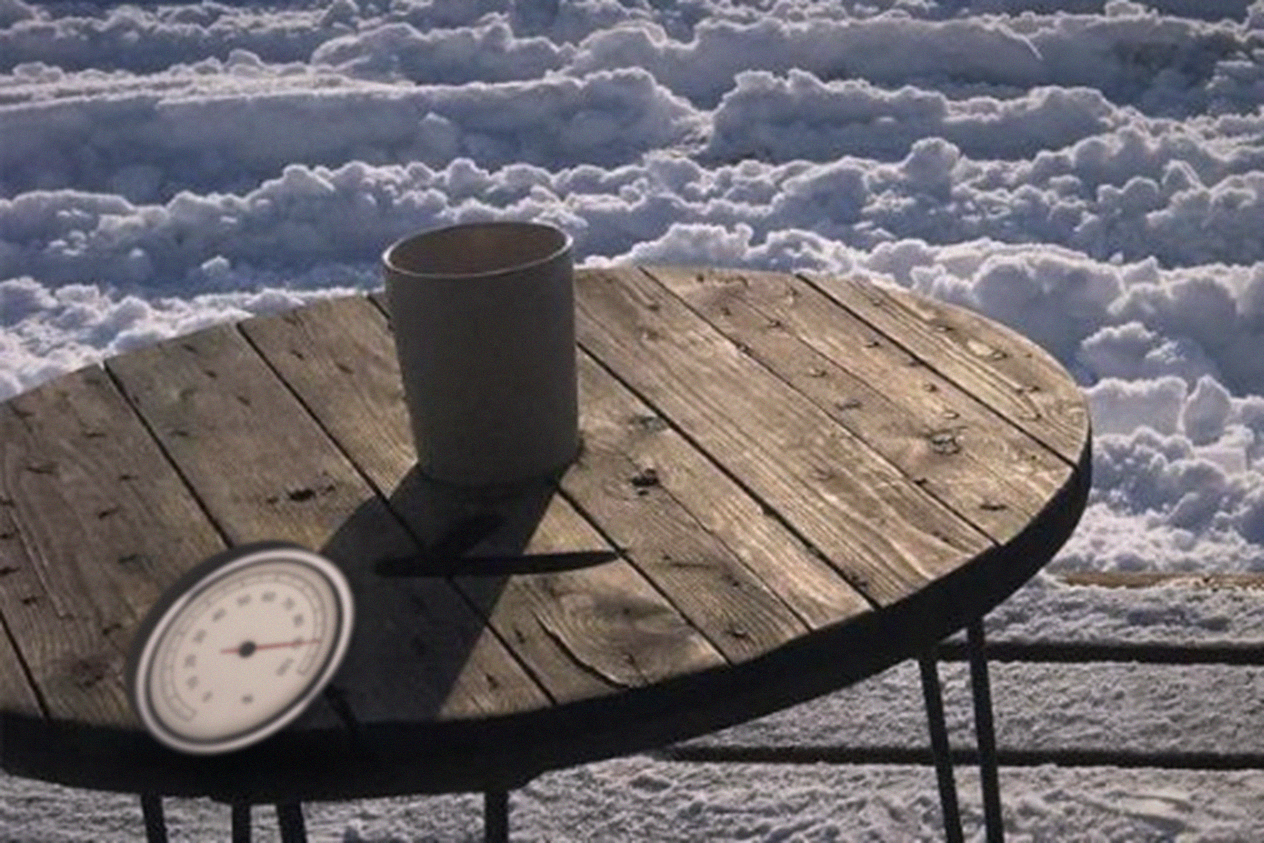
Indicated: 90,%
